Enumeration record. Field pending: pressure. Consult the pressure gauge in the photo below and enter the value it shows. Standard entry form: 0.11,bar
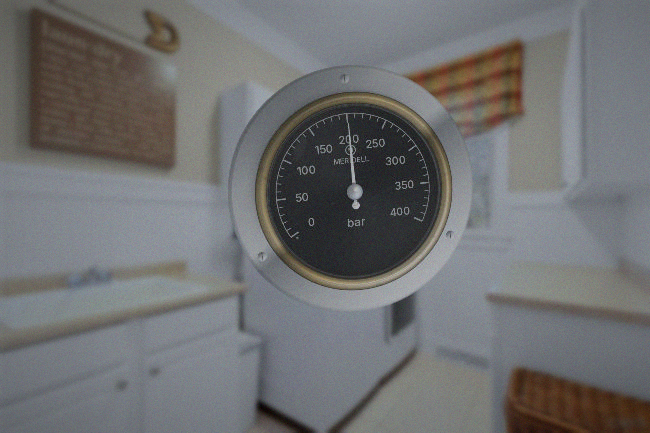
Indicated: 200,bar
